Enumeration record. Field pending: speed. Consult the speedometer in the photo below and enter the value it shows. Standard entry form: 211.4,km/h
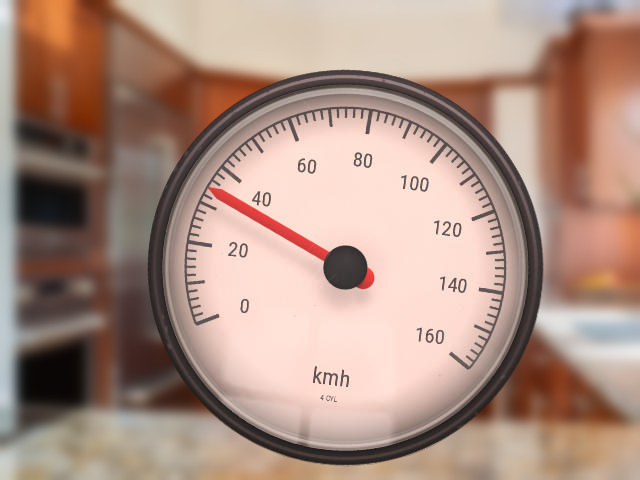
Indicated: 34,km/h
